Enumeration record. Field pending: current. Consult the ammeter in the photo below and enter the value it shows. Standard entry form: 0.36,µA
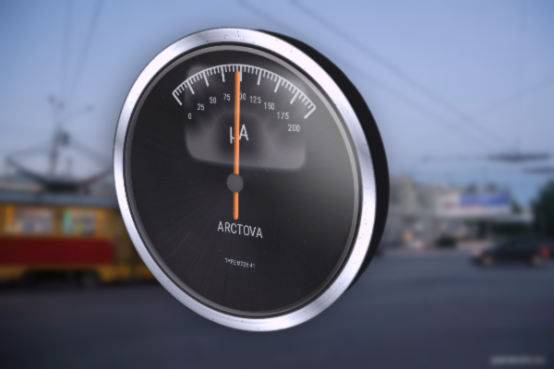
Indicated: 100,µA
